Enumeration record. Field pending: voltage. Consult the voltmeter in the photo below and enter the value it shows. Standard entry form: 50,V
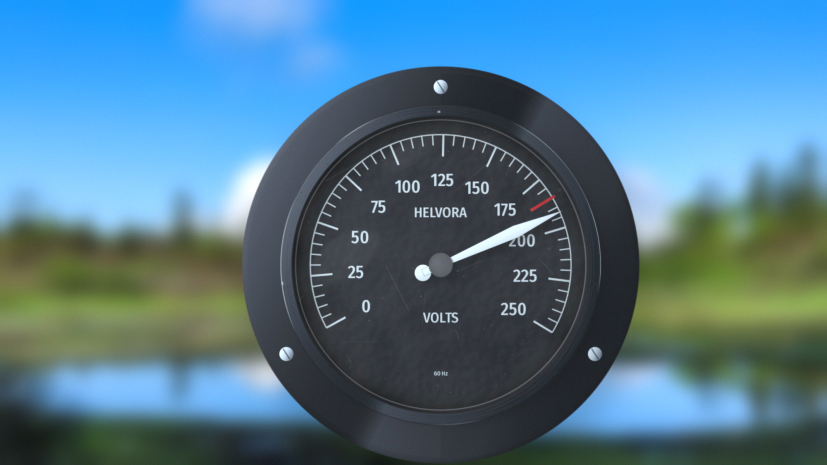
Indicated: 192.5,V
